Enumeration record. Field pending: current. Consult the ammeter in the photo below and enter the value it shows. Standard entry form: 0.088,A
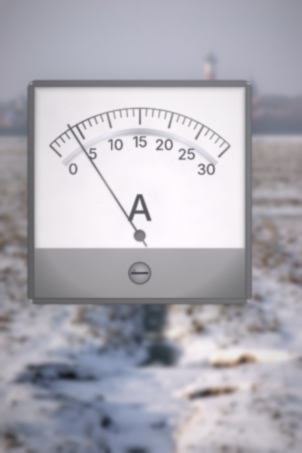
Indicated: 4,A
